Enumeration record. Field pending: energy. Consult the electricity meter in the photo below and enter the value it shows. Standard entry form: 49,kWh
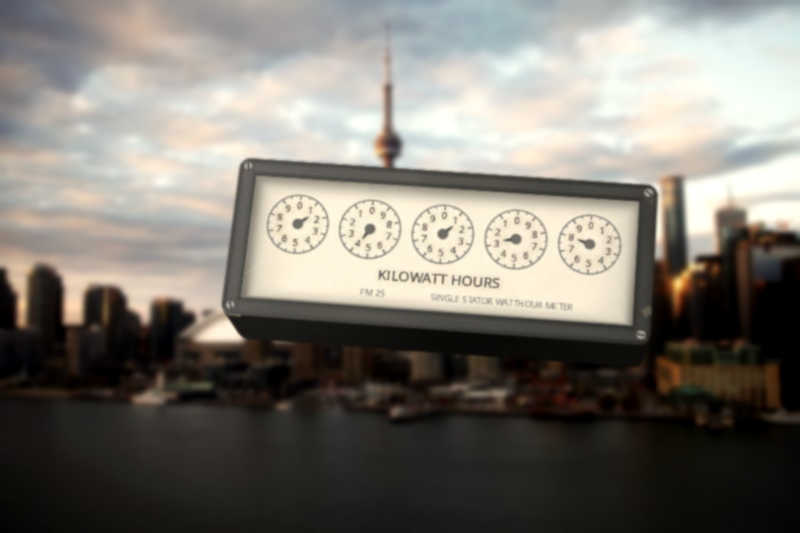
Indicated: 14128,kWh
